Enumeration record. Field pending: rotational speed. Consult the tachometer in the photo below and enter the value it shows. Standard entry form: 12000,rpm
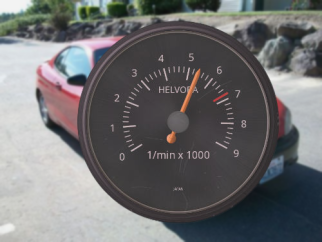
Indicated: 5400,rpm
